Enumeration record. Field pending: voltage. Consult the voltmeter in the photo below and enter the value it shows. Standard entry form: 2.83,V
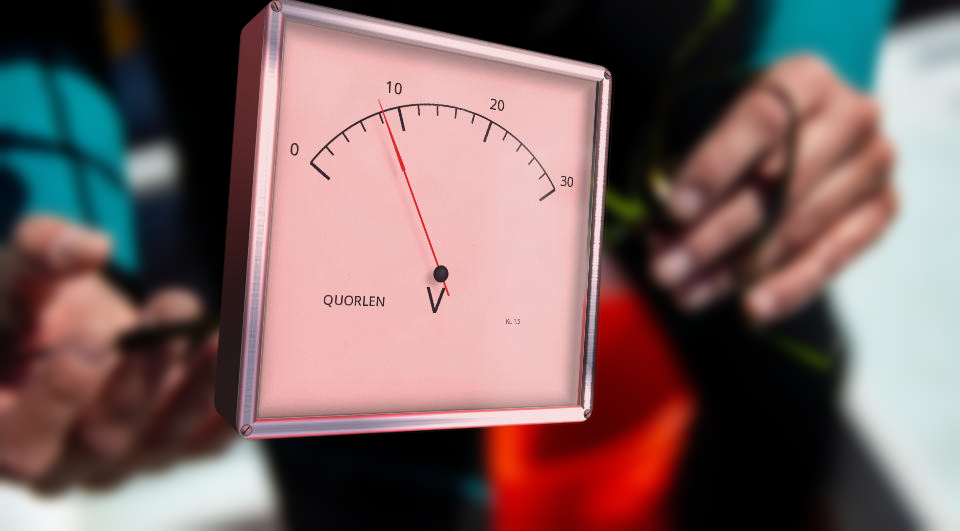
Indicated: 8,V
